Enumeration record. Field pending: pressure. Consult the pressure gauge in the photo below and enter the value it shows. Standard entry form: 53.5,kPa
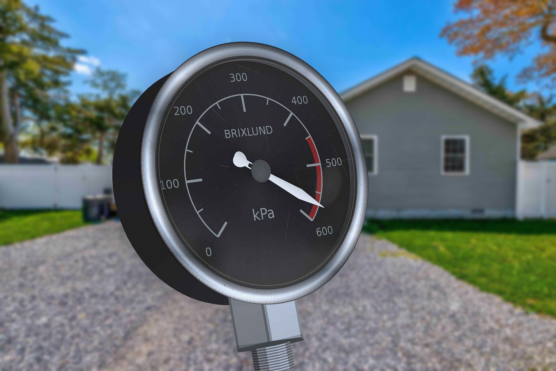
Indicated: 575,kPa
